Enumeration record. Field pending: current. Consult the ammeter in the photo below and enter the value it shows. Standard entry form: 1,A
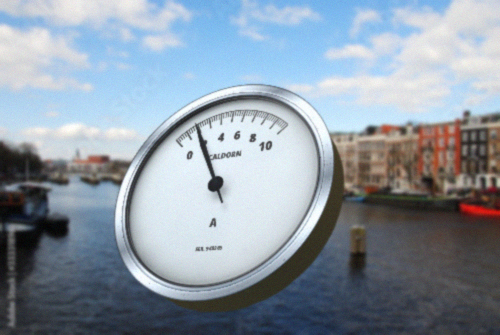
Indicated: 2,A
